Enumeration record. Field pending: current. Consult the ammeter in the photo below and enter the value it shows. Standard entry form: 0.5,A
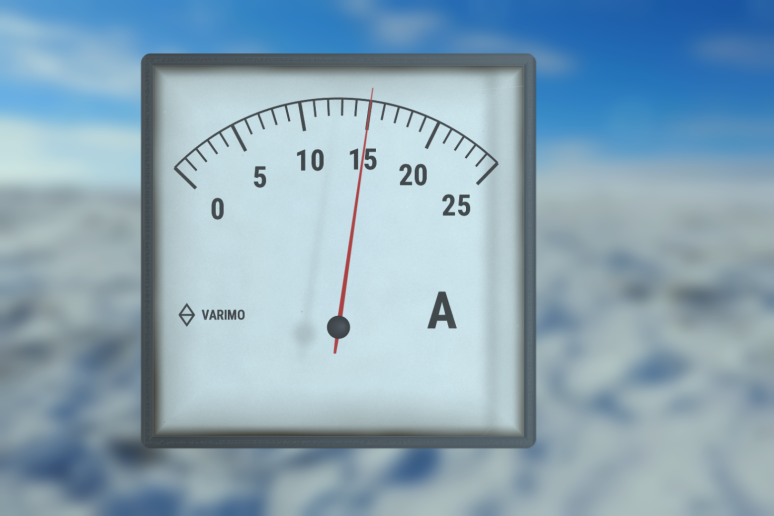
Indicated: 15,A
